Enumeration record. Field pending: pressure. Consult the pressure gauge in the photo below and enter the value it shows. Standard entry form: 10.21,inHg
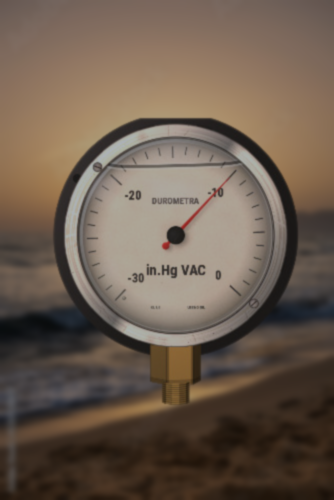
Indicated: -10,inHg
